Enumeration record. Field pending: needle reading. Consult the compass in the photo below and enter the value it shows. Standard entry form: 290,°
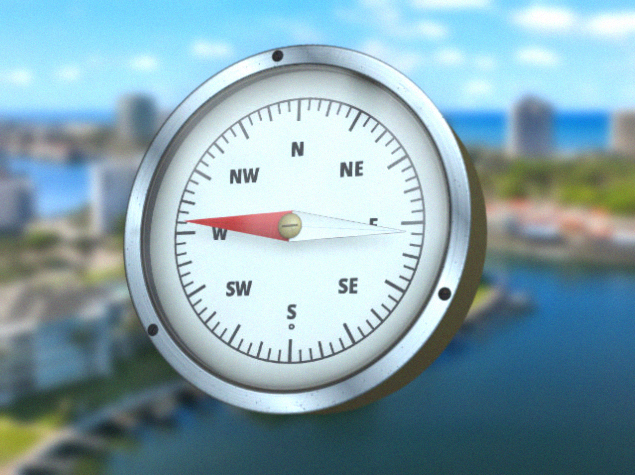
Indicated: 275,°
